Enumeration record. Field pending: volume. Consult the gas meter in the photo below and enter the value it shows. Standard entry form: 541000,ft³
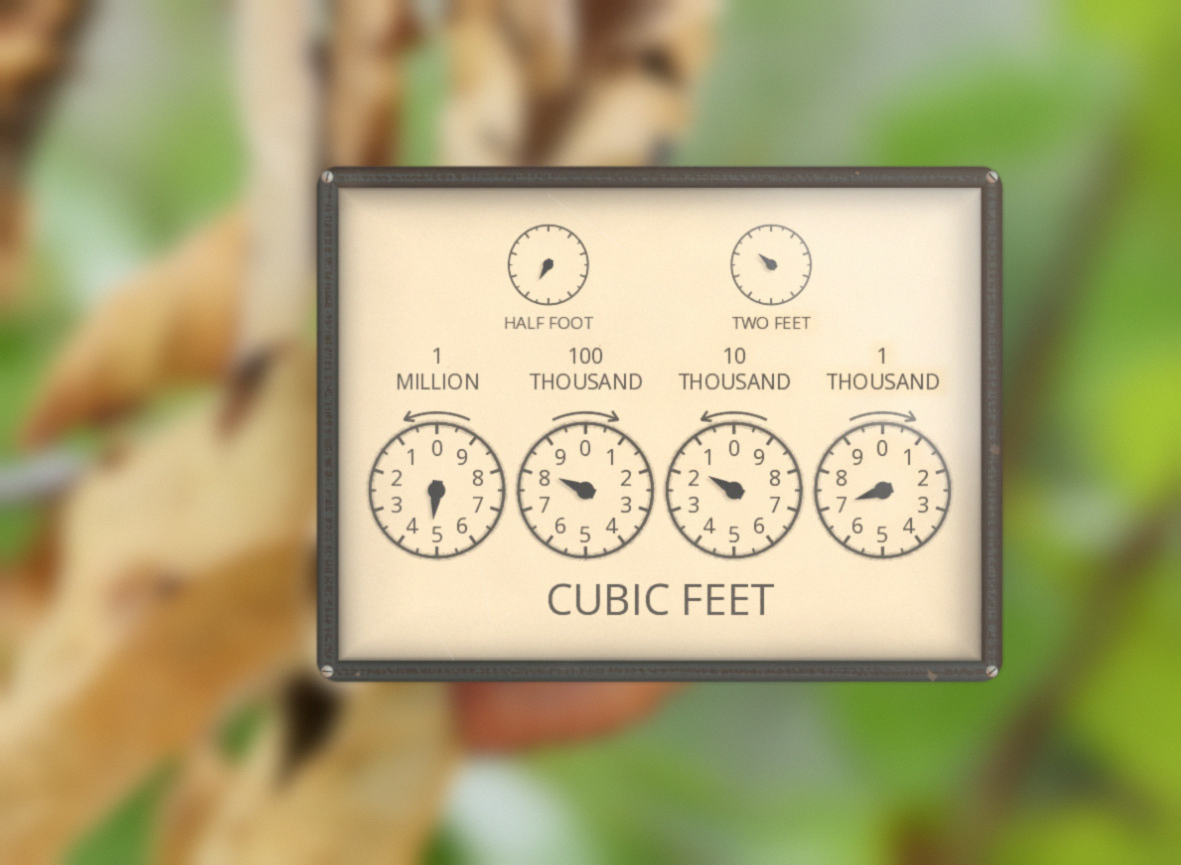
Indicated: 481700,ft³
